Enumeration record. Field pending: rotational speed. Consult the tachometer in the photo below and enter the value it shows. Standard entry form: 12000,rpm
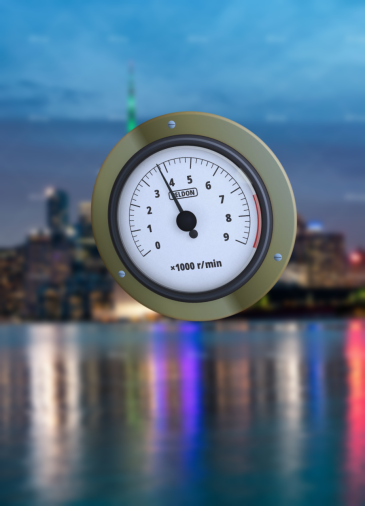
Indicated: 3800,rpm
